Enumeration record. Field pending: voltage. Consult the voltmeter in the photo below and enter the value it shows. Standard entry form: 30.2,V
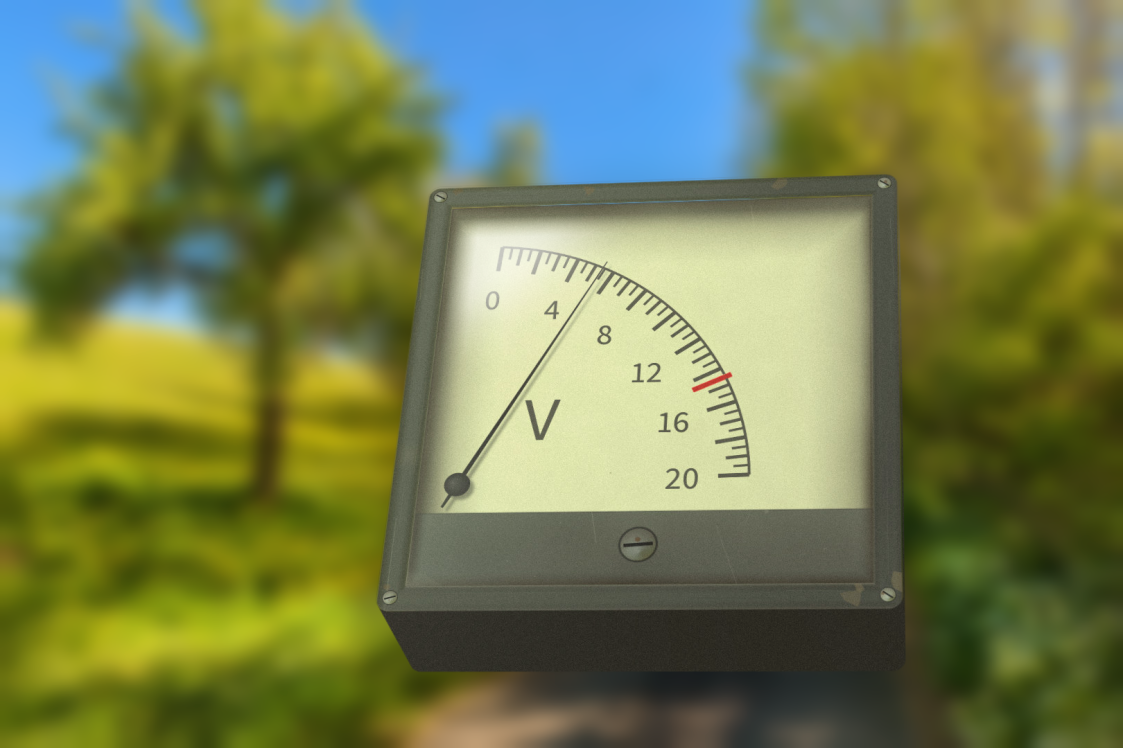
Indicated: 5.5,V
